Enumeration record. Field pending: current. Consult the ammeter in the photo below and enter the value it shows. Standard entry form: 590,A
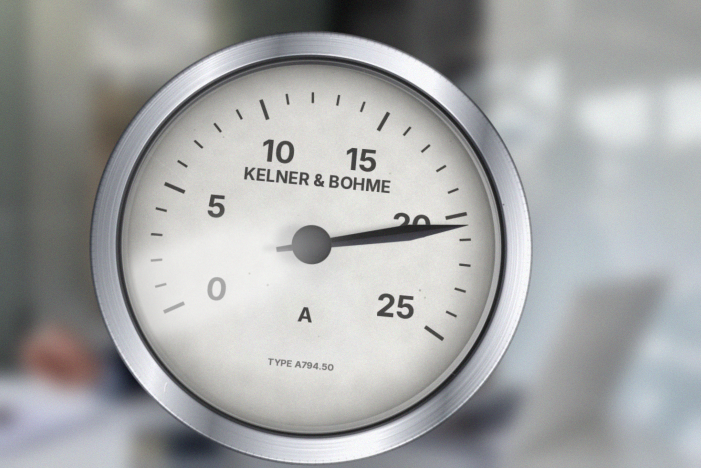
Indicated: 20.5,A
